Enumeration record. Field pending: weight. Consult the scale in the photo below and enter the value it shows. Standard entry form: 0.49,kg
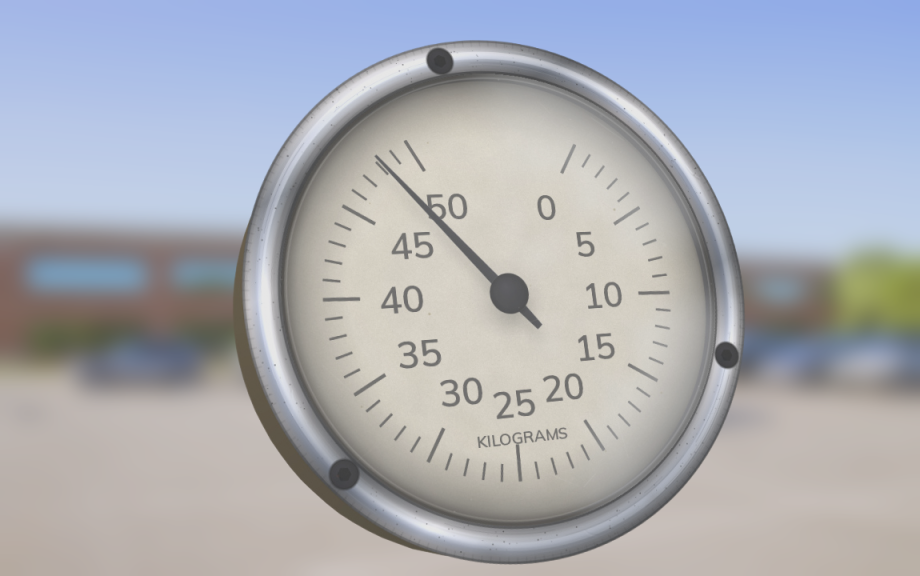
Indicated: 48,kg
